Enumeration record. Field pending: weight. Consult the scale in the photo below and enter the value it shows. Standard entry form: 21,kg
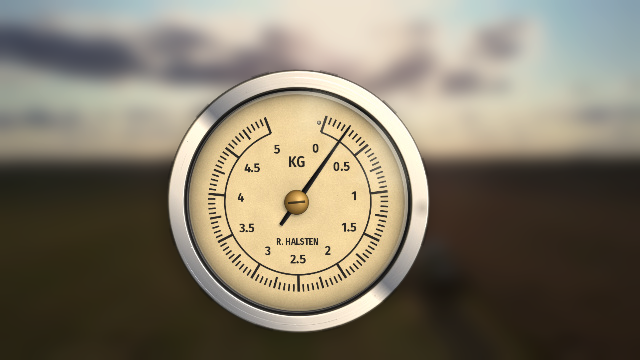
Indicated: 0.25,kg
